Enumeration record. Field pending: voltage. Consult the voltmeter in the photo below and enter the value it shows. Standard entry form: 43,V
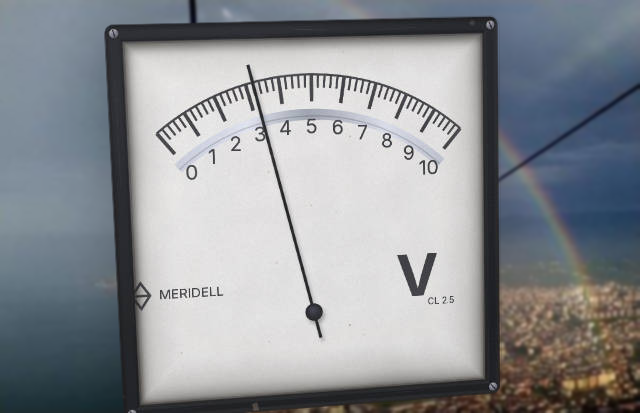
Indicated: 3.2,V
